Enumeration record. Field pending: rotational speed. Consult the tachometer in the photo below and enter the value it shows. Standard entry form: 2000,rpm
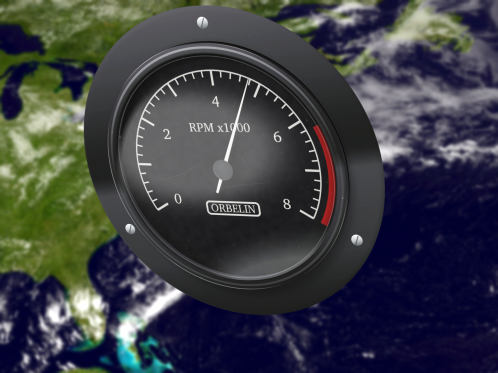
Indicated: 4800,rpm
